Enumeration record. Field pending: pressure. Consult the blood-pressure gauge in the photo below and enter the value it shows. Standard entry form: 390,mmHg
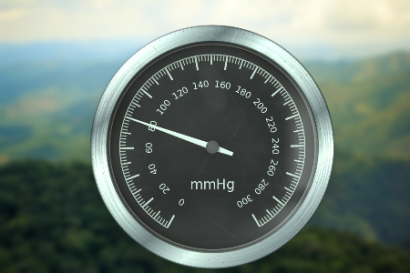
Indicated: 80,mmHg
